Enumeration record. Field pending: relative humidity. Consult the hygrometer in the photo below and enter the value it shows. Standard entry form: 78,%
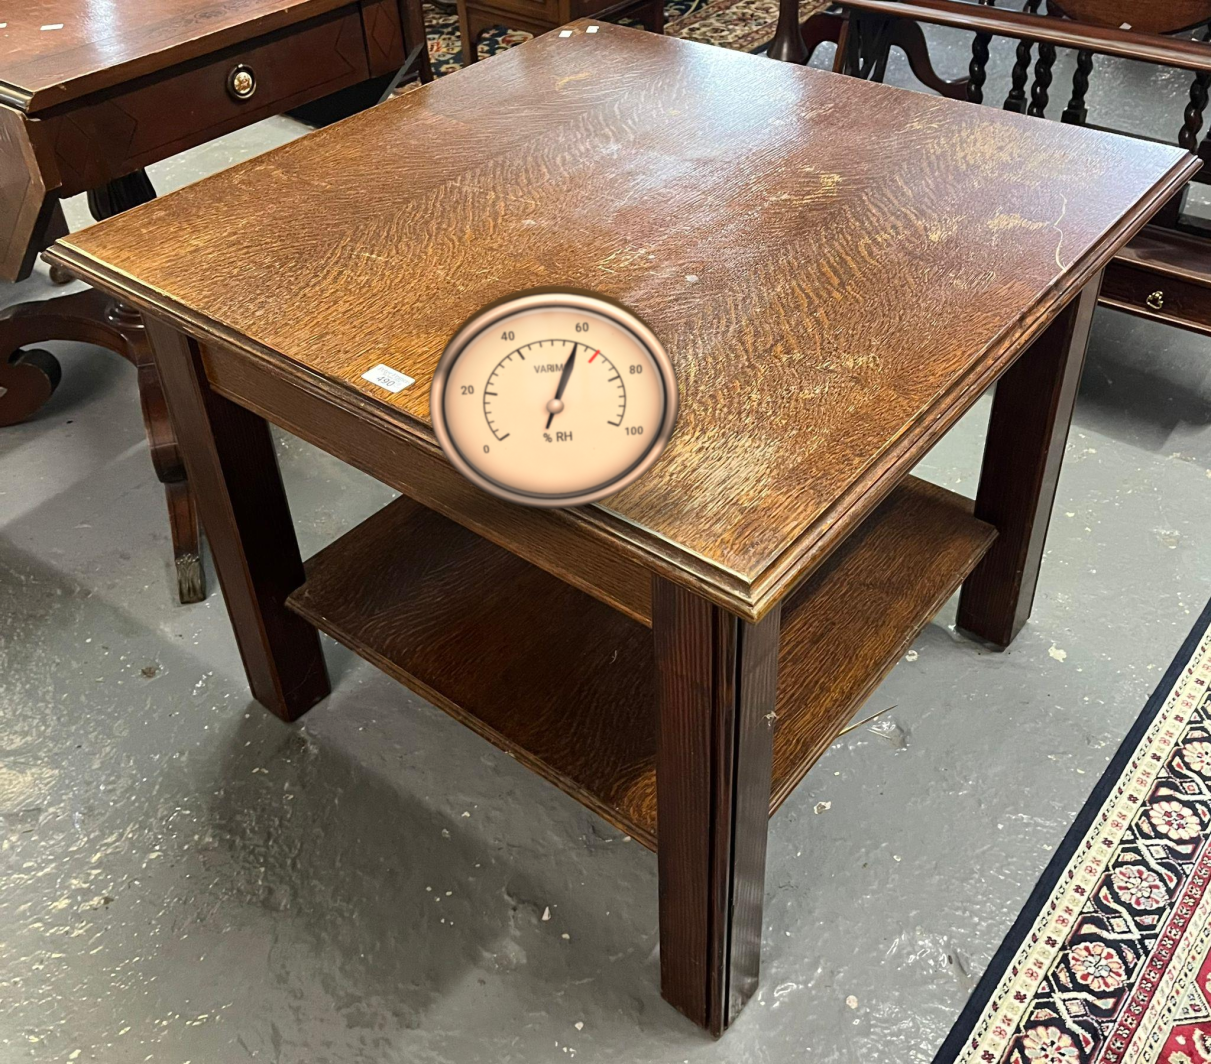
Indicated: 60,%
